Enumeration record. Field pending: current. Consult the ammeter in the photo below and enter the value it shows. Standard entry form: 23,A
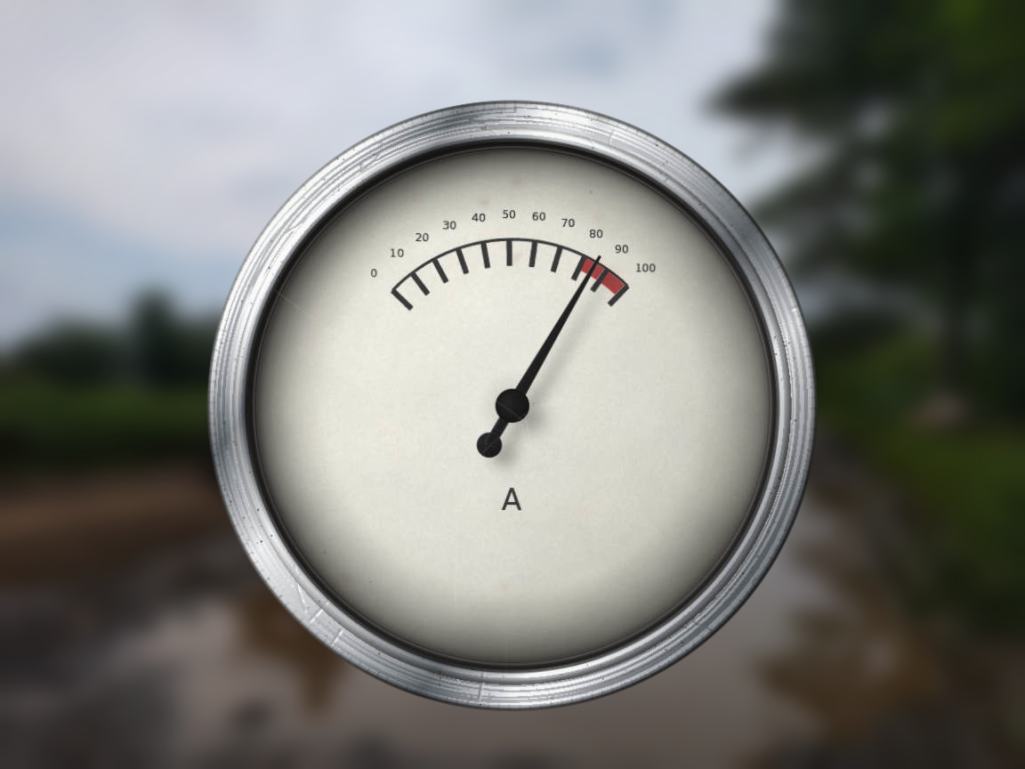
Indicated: 85,A
